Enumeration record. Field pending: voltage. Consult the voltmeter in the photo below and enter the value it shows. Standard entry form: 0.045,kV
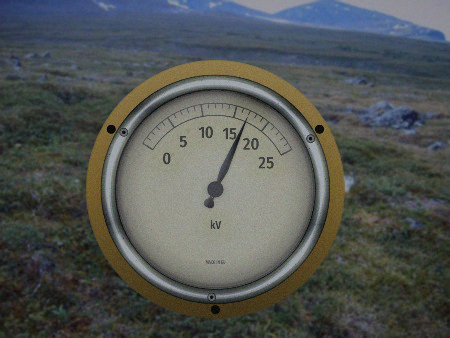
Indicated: 17,kV
